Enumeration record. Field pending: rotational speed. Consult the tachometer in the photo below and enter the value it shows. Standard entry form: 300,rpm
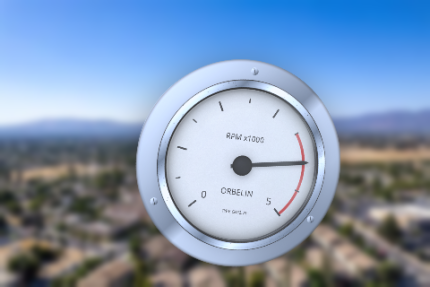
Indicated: 4000,rpm
